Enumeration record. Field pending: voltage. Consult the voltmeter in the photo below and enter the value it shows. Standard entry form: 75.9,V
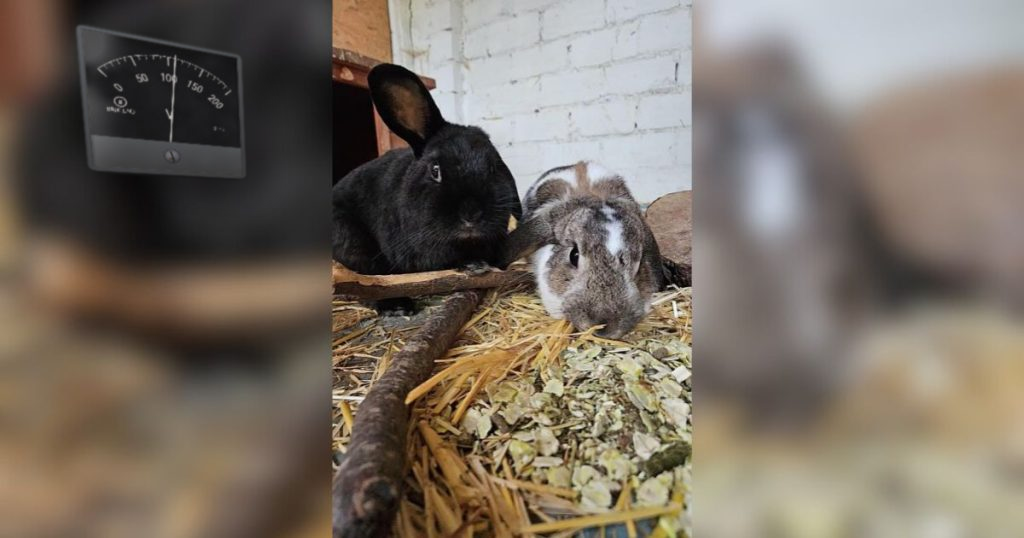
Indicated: 110,V
